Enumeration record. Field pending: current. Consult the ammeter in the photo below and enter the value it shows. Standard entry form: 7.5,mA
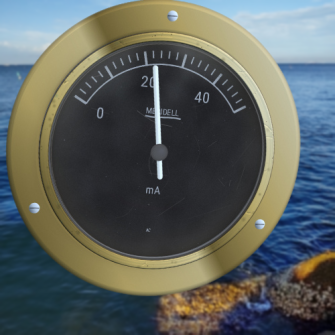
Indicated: 22,mA
